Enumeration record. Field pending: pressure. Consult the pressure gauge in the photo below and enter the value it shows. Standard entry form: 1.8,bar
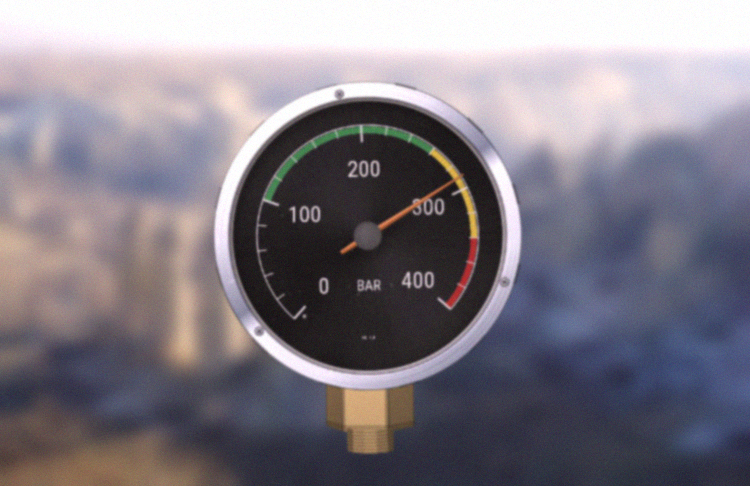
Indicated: 290,bar
